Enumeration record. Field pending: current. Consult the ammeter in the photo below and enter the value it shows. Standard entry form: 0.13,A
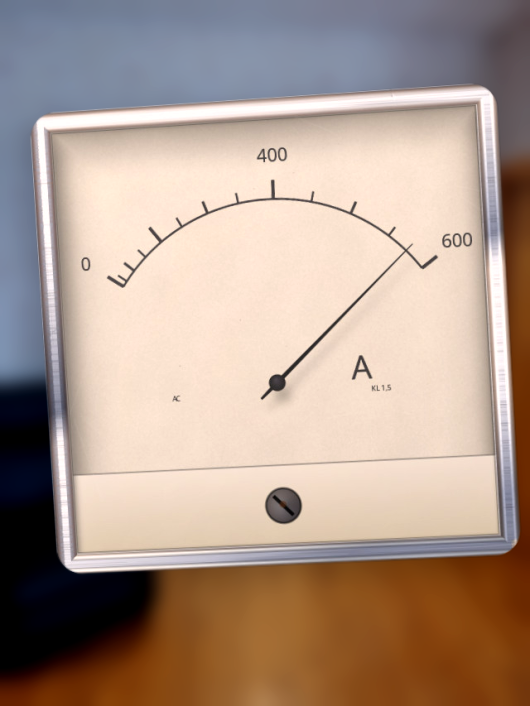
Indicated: 575,A
